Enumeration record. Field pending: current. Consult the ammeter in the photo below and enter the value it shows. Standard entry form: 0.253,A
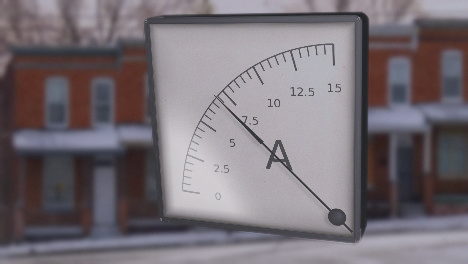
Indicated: 7,A
